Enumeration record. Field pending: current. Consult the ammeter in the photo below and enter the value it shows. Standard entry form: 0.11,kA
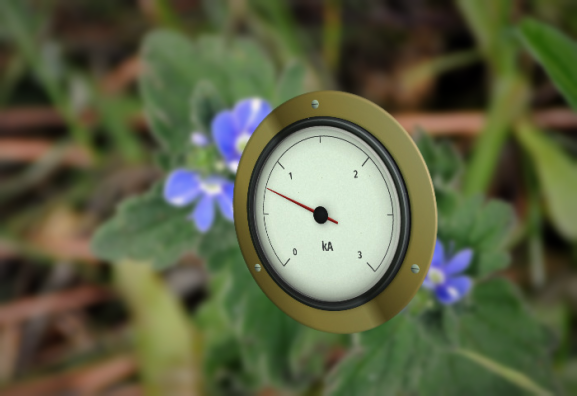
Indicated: 0.75,kA
